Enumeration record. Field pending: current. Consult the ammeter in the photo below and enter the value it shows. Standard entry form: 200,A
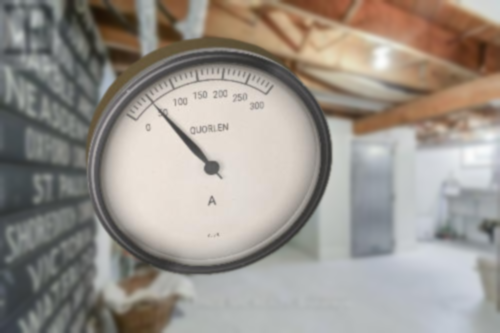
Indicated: 50,A
